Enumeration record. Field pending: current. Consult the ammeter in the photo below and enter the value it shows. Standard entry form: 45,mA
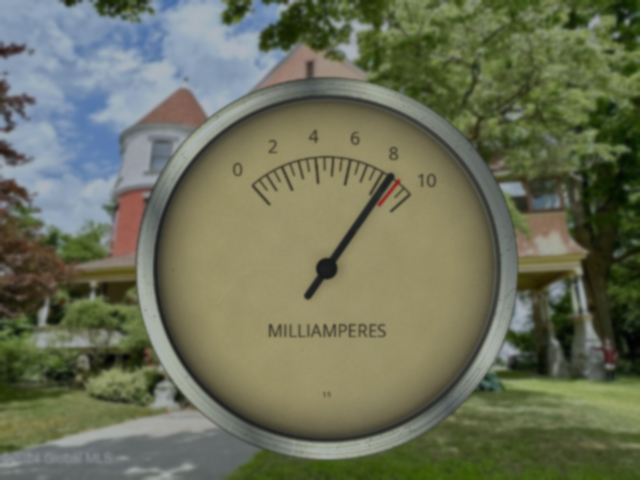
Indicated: 8.5,mA
